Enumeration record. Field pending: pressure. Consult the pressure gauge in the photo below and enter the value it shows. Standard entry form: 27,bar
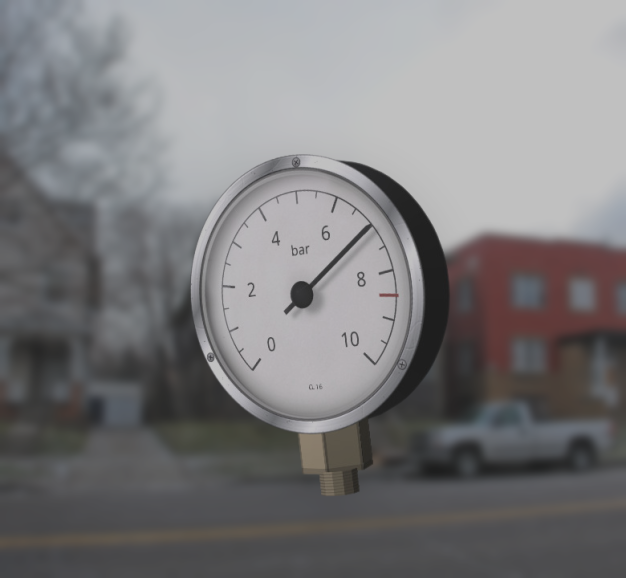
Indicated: 7,bar
